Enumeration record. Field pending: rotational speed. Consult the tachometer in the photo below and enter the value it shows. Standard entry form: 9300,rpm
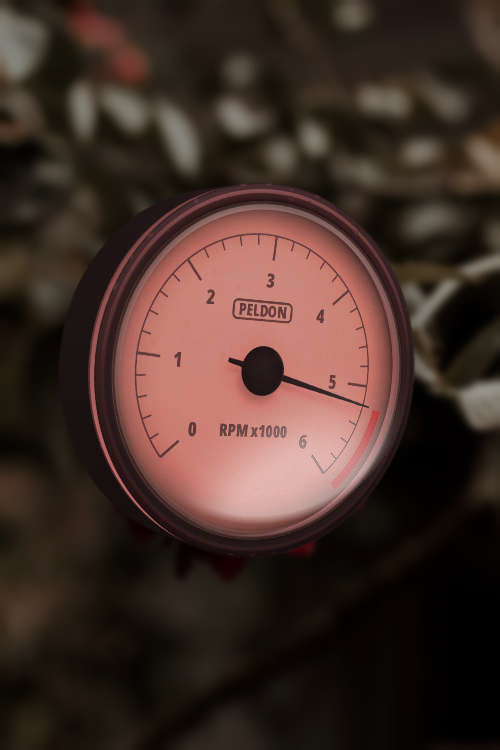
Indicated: 5200,rpm
